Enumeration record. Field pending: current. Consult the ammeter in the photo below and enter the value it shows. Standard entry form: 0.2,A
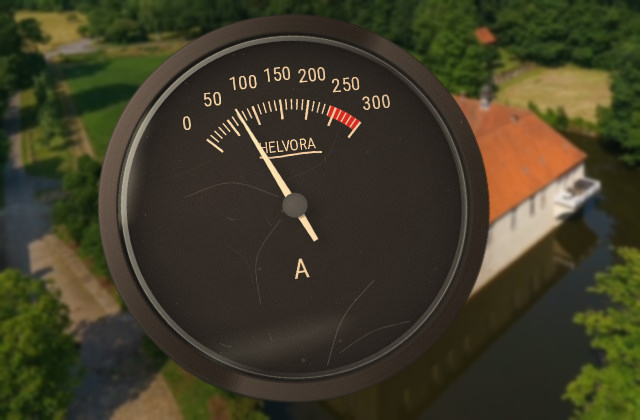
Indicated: 70,A
